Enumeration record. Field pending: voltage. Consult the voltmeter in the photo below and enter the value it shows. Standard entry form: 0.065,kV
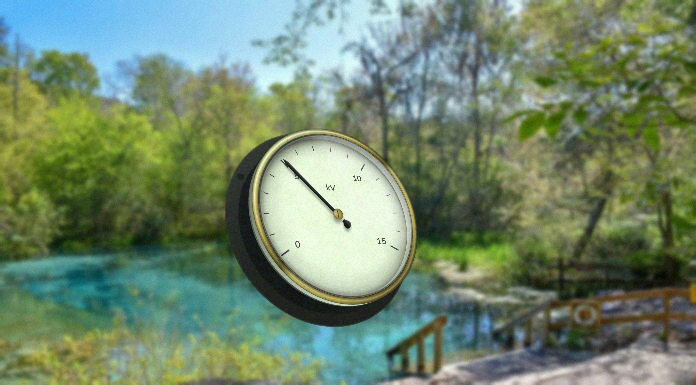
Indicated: 5,kV
